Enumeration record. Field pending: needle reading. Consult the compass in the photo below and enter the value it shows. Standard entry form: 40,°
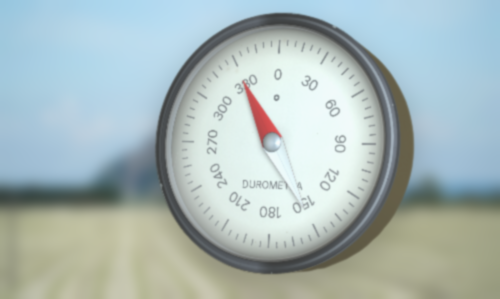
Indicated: 330,°
